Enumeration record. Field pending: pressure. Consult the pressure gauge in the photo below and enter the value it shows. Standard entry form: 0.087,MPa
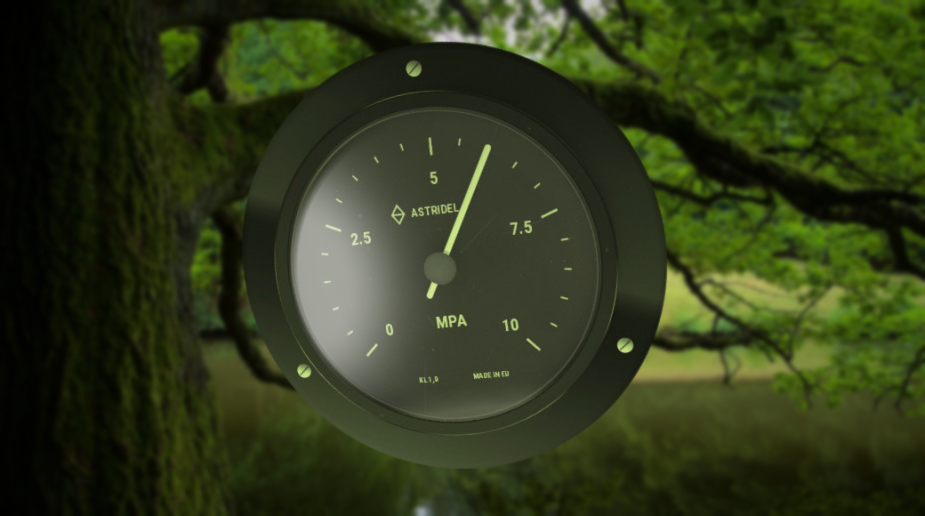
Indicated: 6,MPa
